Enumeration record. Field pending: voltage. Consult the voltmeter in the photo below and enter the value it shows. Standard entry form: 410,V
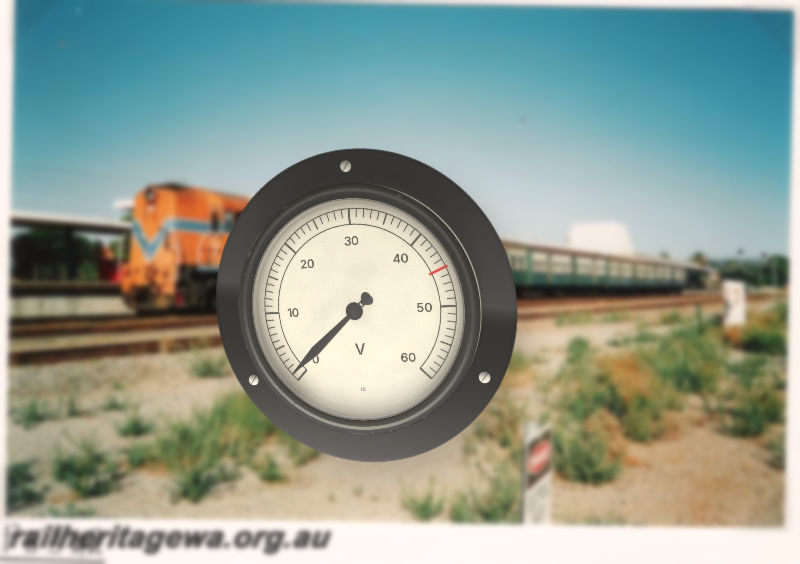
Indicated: 1,V
